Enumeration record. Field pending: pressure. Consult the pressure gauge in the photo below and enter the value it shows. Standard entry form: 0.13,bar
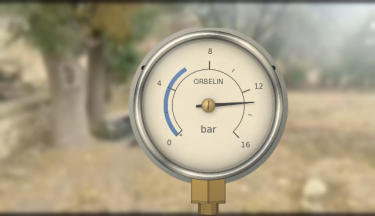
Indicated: 13,bar
